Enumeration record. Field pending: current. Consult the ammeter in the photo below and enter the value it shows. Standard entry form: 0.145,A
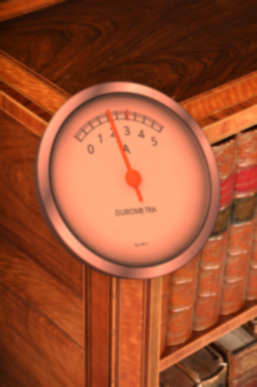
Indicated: 2,A
